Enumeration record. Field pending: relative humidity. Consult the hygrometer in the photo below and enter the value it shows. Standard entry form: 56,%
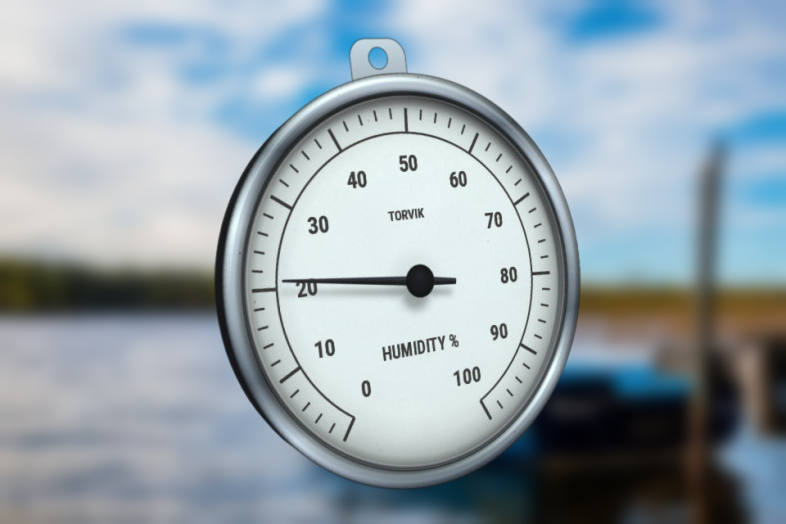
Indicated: 21,%
